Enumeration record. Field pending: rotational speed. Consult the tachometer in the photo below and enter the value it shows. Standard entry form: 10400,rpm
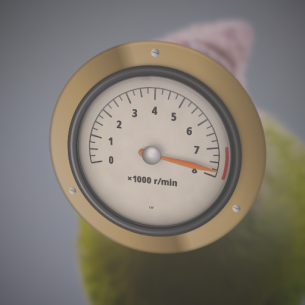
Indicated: 7750,rpm
